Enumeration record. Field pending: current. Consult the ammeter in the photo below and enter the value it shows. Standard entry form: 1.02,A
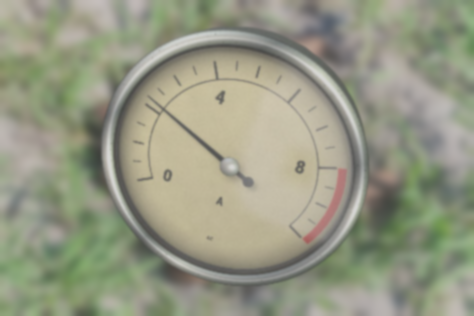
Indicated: 2.25,A
